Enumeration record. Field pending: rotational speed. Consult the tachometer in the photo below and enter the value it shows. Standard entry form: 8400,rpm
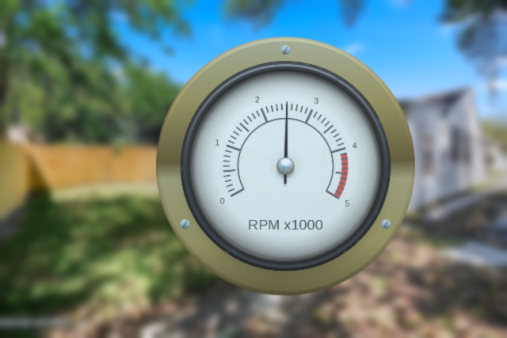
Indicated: 2500,rpm
